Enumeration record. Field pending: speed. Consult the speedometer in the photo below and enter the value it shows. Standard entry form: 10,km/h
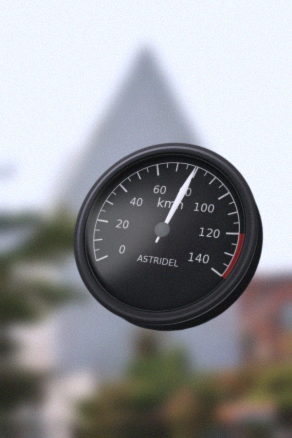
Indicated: 80,km/h
